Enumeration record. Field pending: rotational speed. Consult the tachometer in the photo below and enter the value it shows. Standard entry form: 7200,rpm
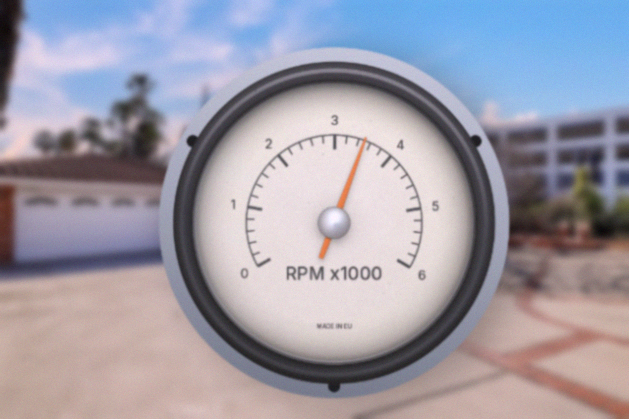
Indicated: 3500,rpm
